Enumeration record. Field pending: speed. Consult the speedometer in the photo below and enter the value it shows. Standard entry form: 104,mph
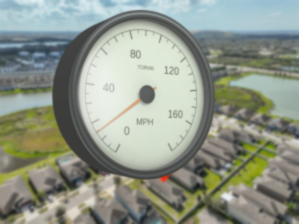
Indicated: 15,mph
